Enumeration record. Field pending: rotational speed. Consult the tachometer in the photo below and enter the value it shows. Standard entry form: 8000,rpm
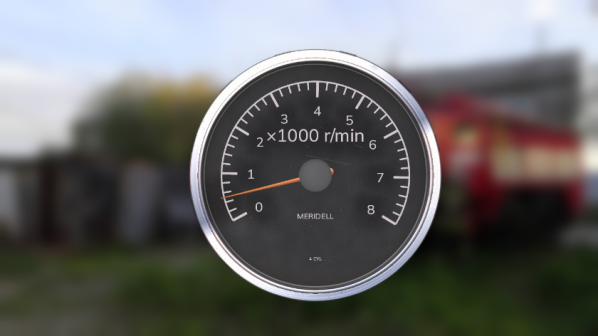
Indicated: 500,rpm
